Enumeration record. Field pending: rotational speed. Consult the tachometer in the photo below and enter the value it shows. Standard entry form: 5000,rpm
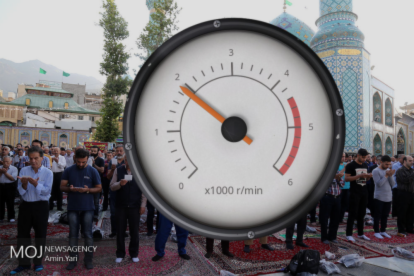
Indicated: 1900,rpm
